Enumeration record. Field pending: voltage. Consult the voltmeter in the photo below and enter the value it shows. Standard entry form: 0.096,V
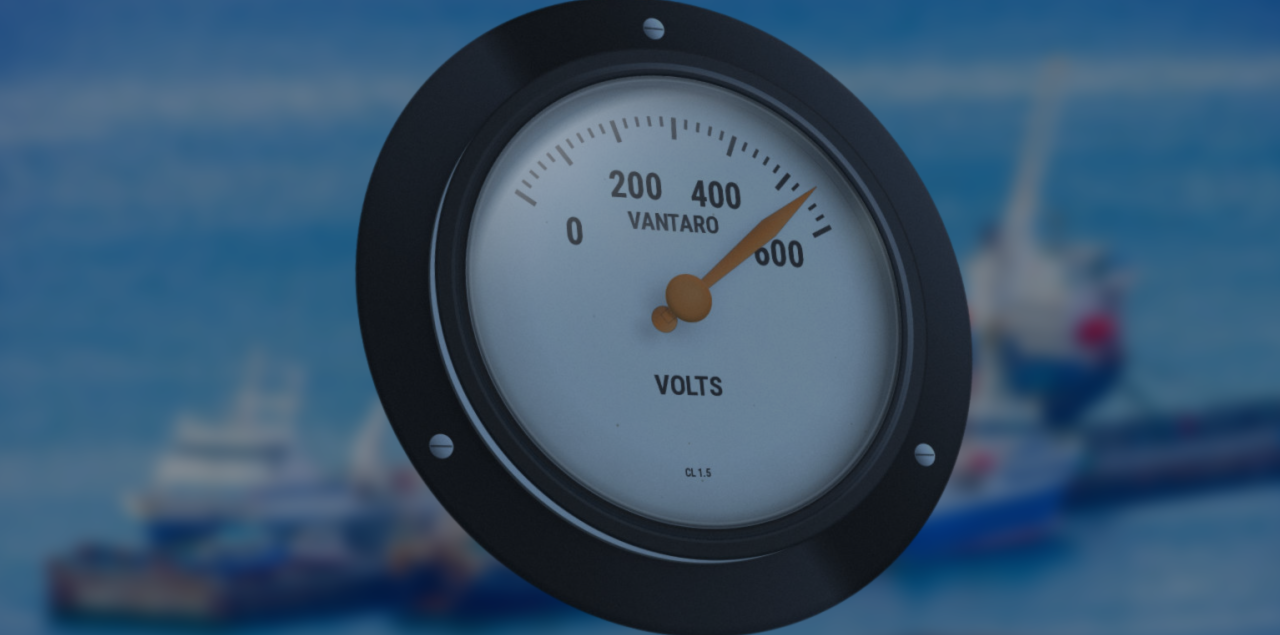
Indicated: 540,V
